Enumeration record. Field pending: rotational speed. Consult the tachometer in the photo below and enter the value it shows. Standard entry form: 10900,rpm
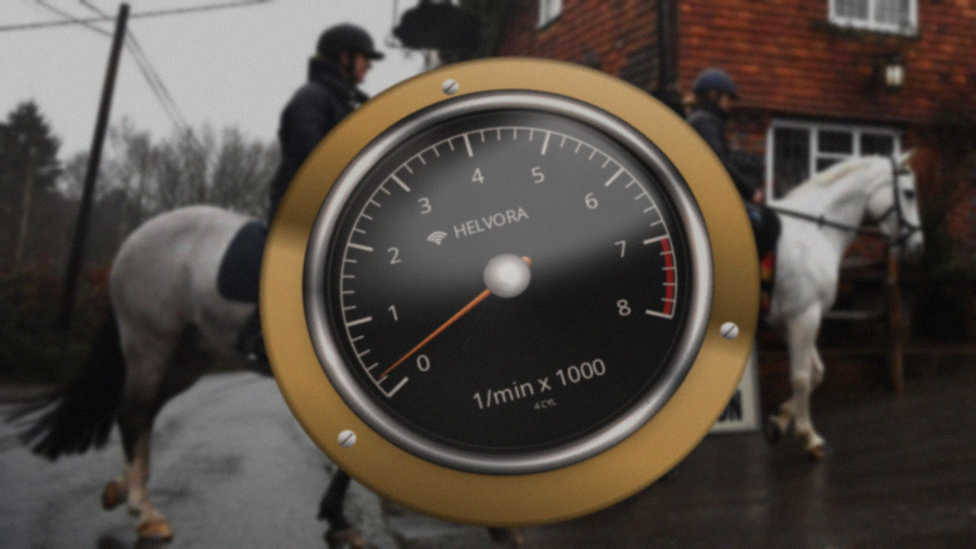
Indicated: 200,rpm
